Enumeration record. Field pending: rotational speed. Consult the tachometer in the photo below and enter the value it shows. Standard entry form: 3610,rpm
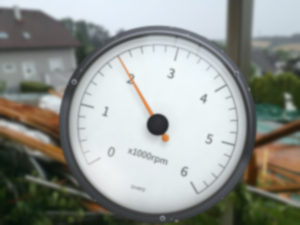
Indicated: 2000,rpm
